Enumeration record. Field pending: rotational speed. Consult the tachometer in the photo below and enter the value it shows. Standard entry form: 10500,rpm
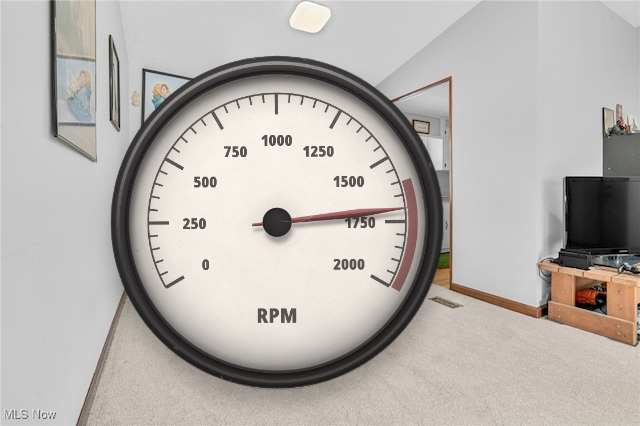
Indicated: 1700,rpm
